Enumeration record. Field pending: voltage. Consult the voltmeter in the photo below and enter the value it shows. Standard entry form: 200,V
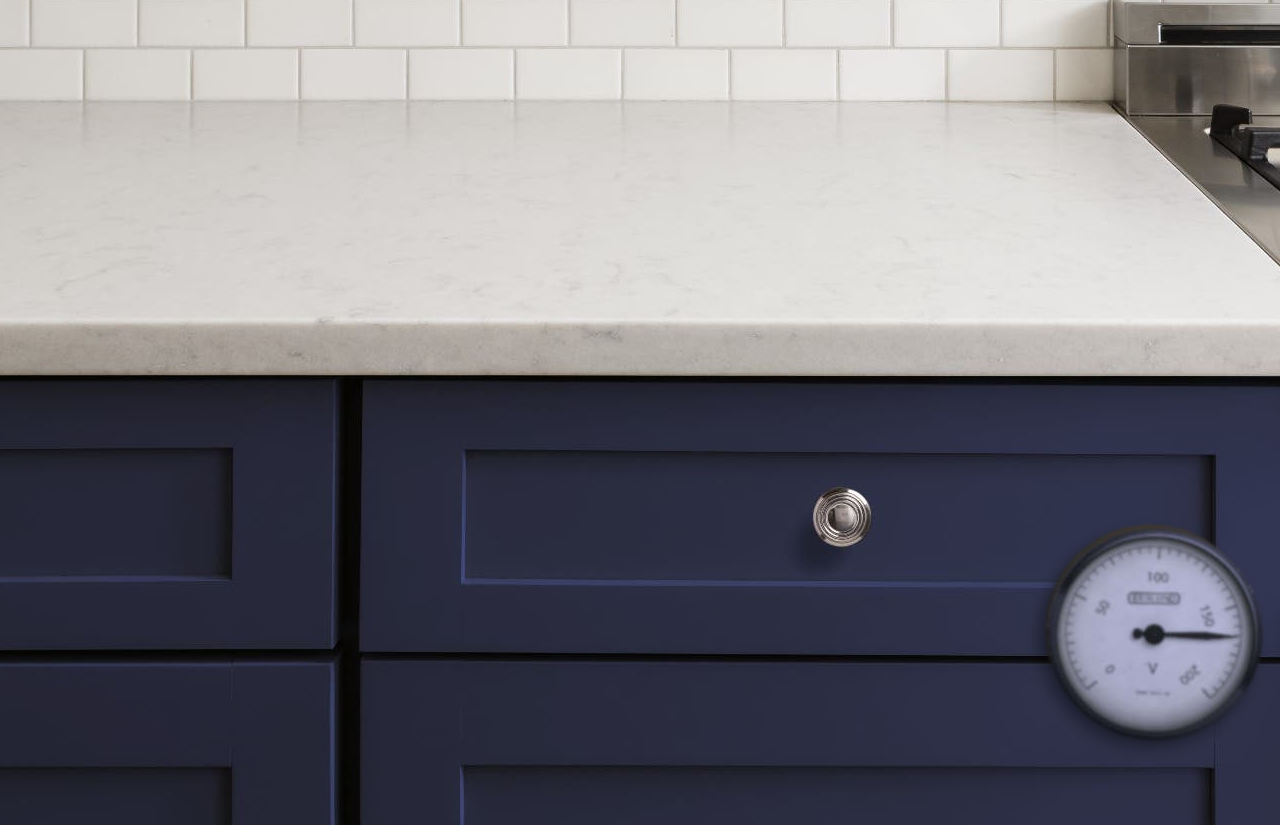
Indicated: 165,V
